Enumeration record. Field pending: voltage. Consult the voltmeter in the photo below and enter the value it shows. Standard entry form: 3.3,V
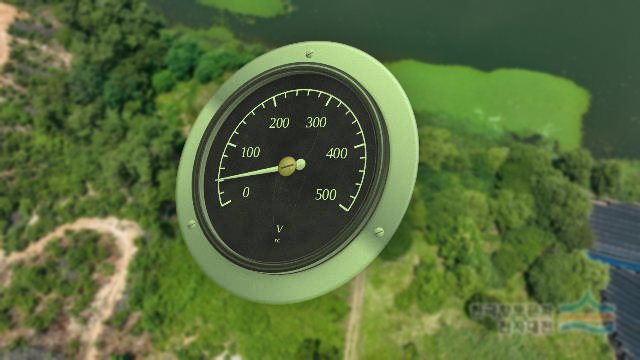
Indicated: 40,V
